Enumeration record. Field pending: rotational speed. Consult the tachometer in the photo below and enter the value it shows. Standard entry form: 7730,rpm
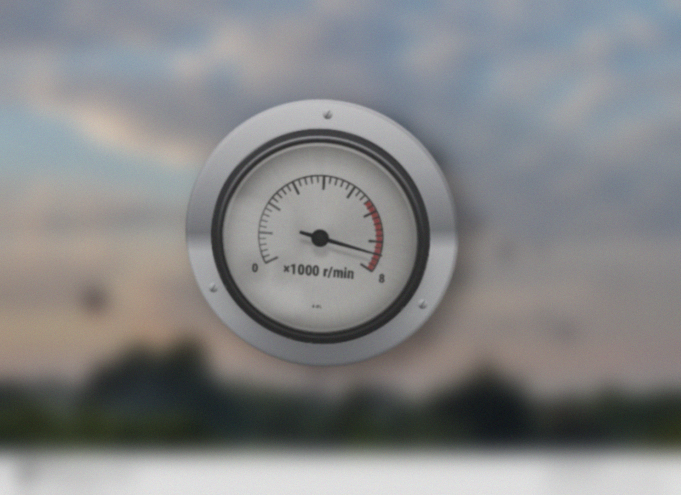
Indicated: 7400,rpm
